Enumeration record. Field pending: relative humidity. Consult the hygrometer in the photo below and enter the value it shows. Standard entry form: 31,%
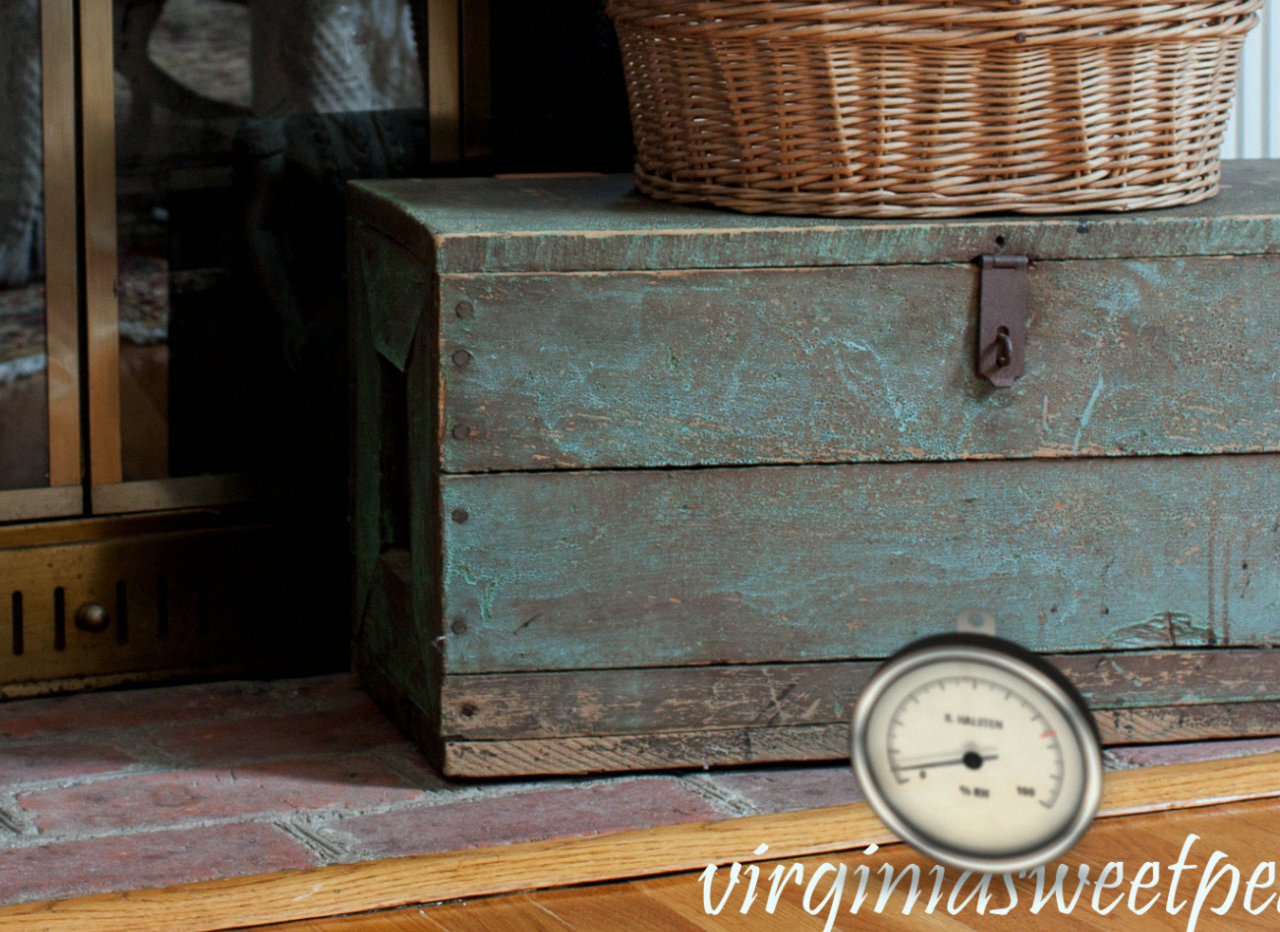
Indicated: 5,%
